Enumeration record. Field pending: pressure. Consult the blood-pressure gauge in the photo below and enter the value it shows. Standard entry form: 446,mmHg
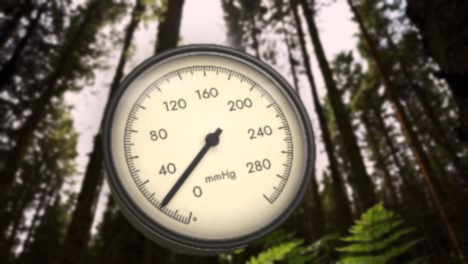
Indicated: 20,mmHg
